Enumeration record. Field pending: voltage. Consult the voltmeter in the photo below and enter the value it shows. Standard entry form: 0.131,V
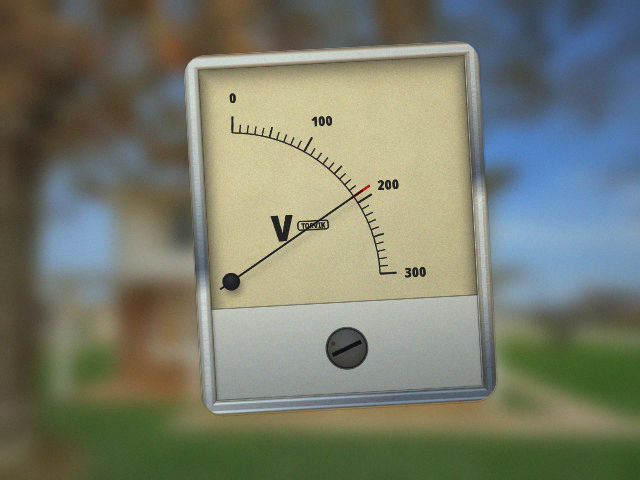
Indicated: 190,V
